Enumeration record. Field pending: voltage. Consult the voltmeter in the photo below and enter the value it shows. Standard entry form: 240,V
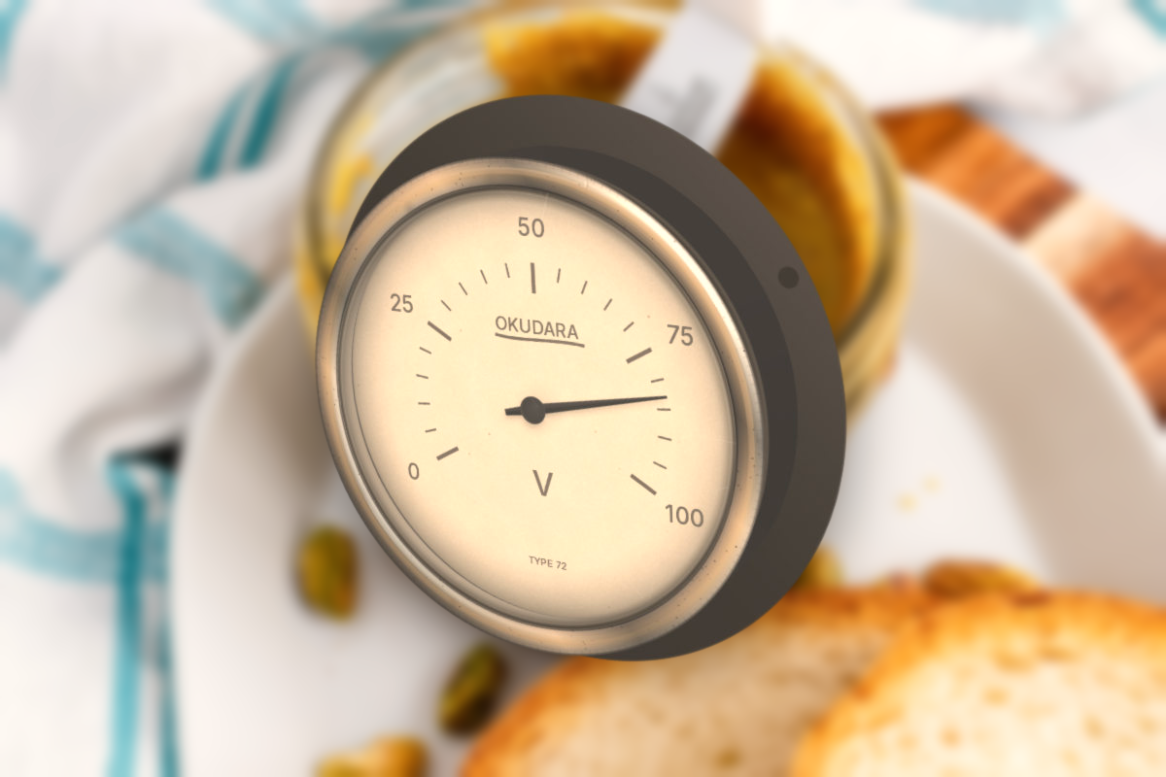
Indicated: 82.5,V
